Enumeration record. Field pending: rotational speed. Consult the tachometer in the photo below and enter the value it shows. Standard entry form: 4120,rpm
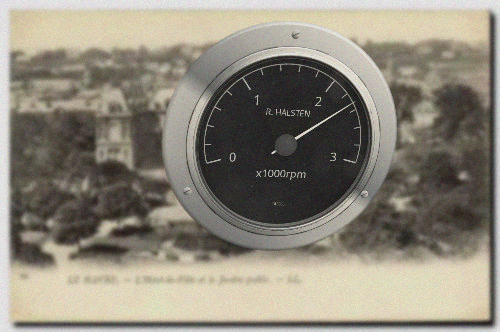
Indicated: 2300,rpm
